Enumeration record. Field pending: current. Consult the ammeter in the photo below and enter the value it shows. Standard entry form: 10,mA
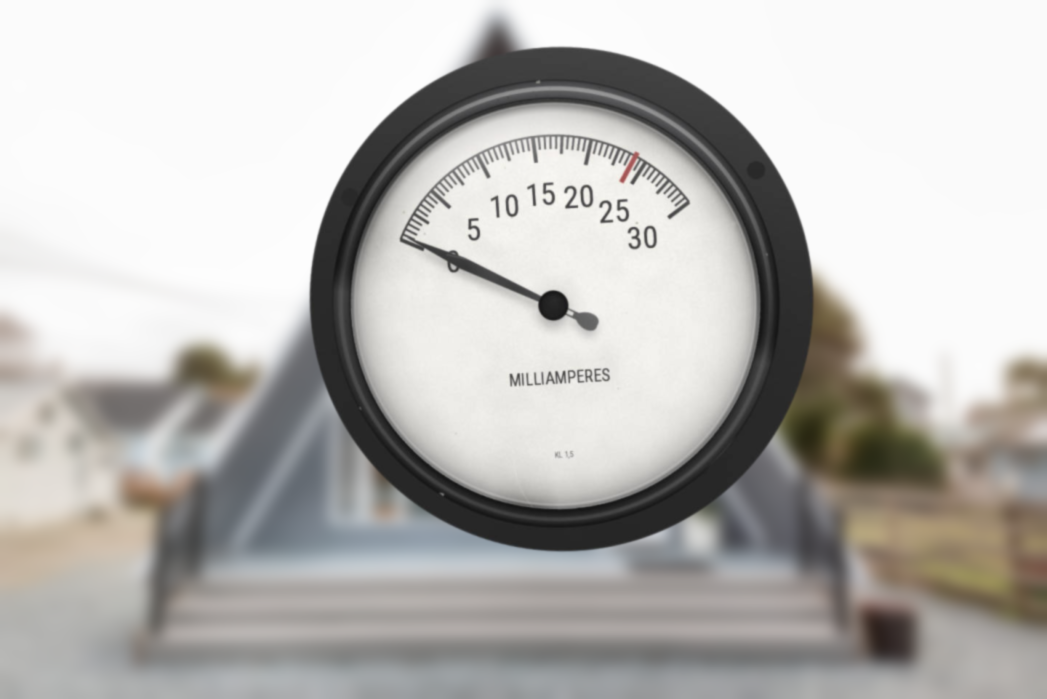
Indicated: 0.5,mA
